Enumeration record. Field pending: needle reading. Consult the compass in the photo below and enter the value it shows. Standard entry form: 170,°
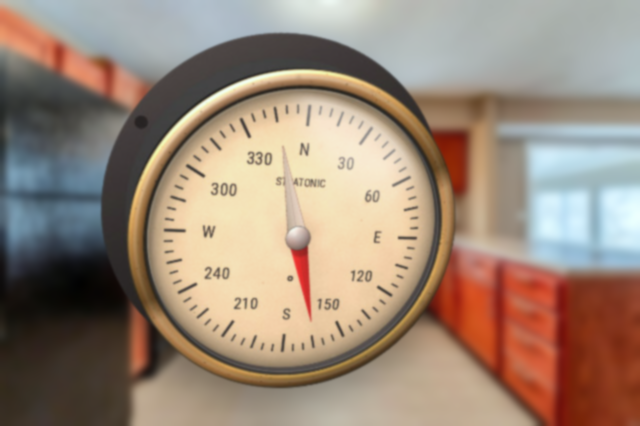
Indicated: 165,°
